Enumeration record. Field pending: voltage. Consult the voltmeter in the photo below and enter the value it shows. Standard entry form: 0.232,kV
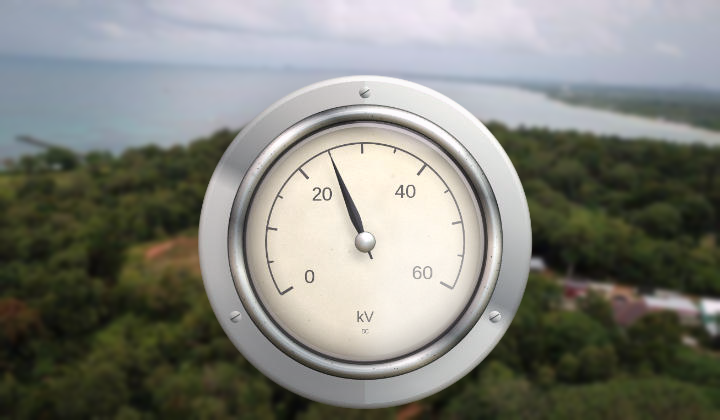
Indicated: 25,kV
